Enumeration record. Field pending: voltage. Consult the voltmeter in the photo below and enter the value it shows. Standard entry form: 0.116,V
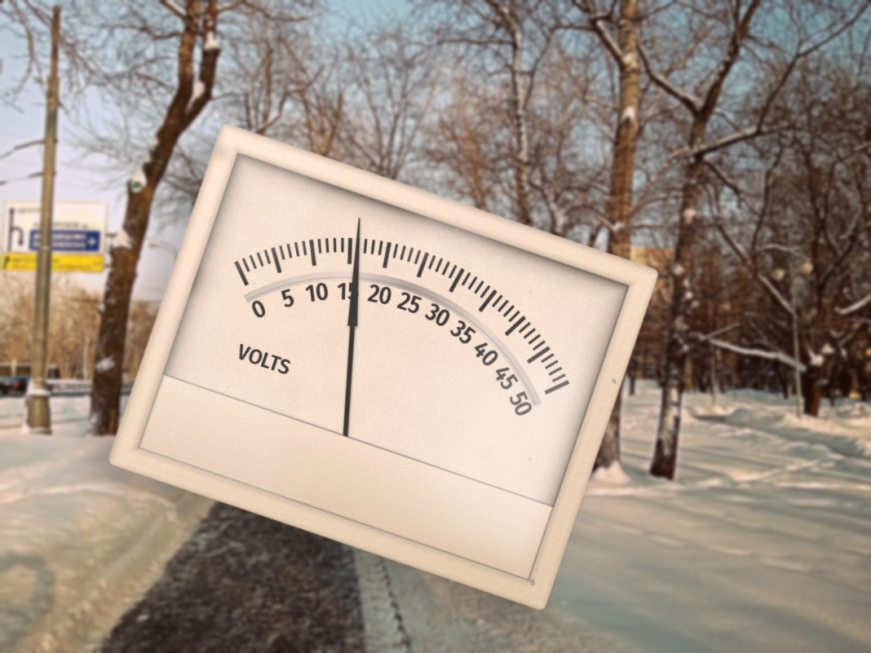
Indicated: 16,V
